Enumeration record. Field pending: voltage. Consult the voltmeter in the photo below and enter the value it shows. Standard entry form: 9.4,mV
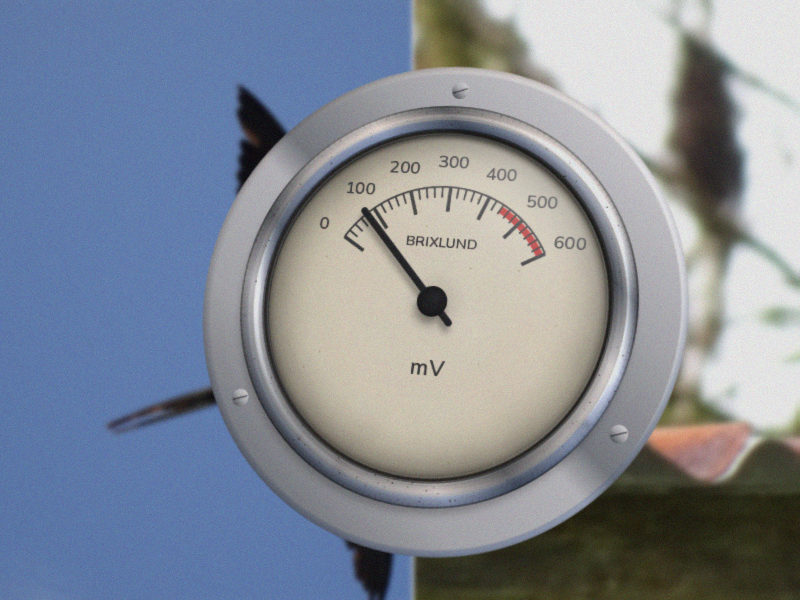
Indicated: 80,mV
